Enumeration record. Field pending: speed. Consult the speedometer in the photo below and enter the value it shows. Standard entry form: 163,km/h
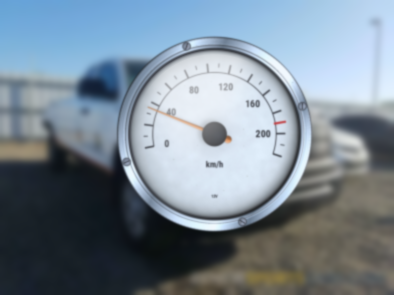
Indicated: 35,km/h
